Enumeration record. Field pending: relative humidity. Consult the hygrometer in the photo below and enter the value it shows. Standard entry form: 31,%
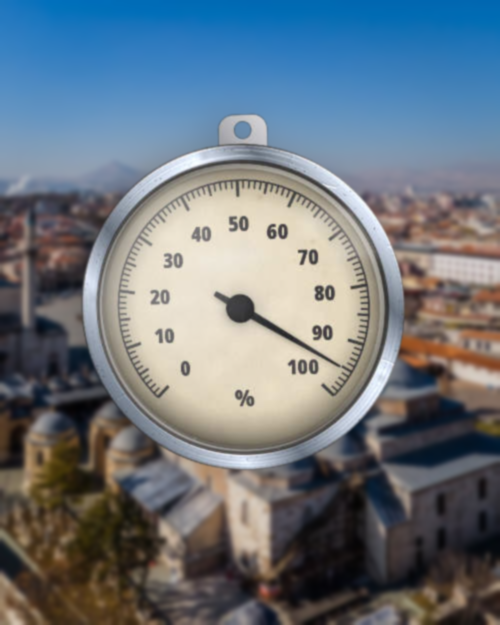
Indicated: 95,%
